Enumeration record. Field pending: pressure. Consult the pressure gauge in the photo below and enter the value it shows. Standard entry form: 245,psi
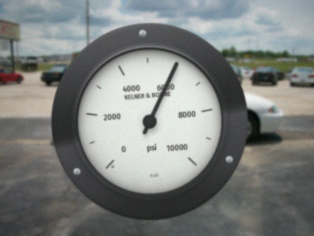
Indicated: 6000,psi
